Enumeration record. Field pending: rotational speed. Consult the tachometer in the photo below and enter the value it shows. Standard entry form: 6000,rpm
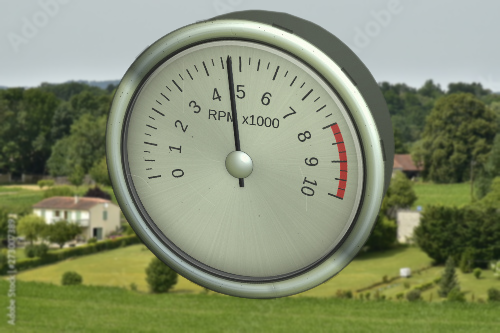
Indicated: 4750,rpm
